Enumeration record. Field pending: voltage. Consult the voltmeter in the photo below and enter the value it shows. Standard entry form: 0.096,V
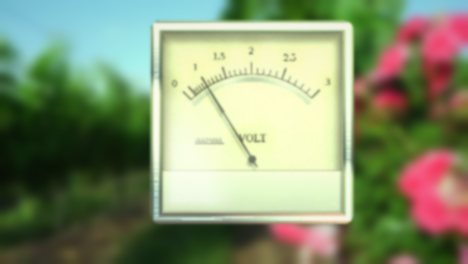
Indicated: 1,V
